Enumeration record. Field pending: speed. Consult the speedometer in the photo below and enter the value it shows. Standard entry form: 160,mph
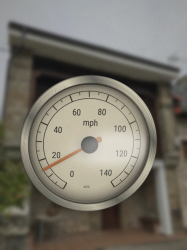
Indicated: 15,mph
